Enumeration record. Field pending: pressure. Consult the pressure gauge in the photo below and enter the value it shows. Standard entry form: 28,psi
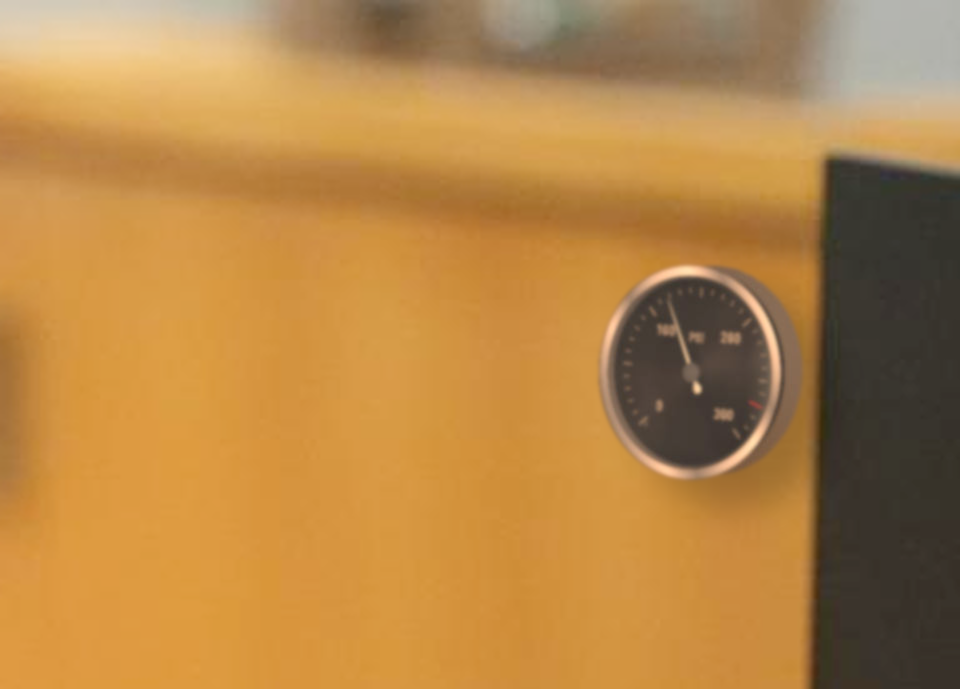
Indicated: 120,psi
